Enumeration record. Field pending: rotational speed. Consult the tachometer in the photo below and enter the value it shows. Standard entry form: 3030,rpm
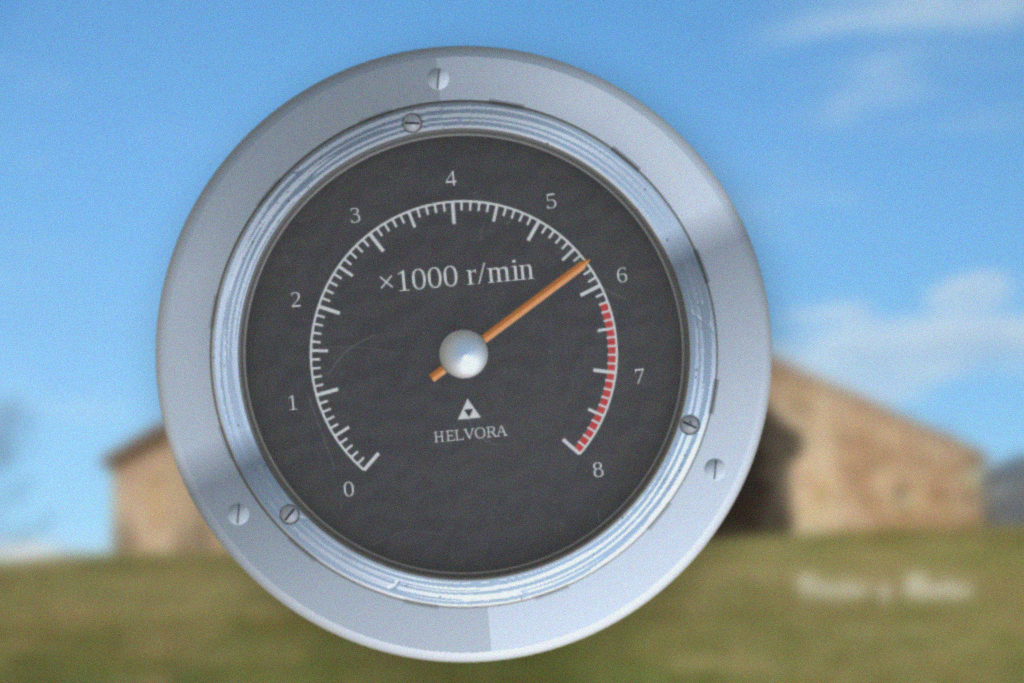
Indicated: 5700,rpm
